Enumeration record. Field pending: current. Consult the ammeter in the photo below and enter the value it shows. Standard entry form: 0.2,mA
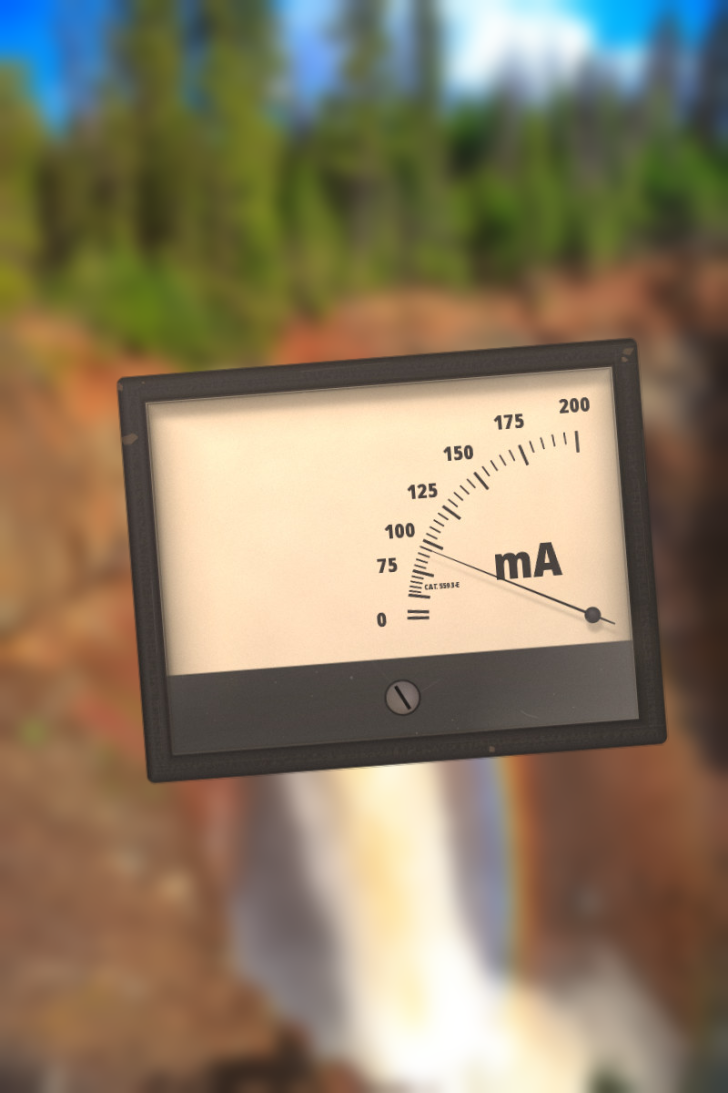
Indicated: 95,mA
